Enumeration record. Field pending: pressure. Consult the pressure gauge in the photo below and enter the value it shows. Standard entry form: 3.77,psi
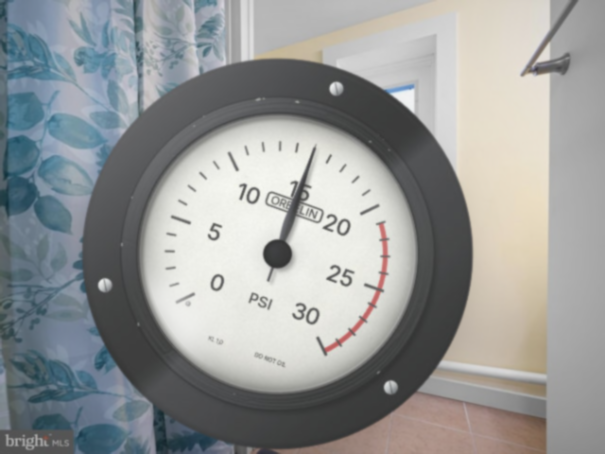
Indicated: 15,psi
